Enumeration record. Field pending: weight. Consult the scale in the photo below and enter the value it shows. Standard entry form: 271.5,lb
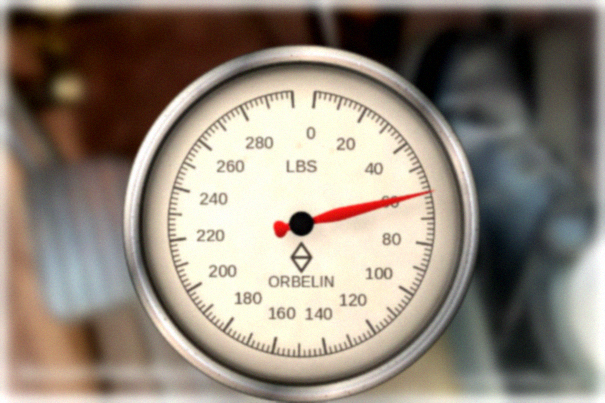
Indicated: 60,lb
